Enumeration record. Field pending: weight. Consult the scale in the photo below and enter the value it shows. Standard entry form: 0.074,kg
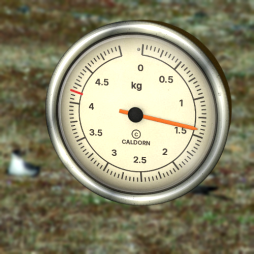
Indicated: 1.4,kg
